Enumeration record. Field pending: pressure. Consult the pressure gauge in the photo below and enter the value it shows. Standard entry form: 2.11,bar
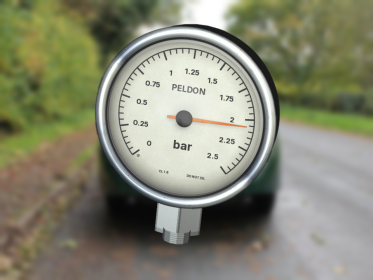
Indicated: 2.05,bar
